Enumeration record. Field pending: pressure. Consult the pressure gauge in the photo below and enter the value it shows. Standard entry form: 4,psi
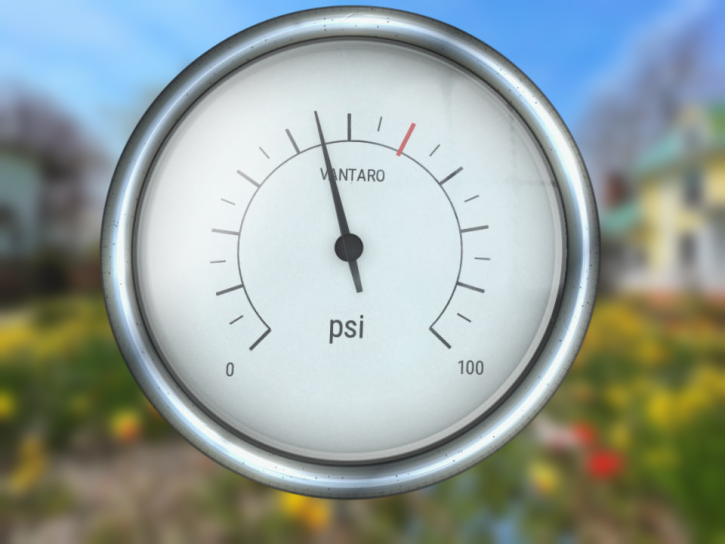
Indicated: 45,psi
